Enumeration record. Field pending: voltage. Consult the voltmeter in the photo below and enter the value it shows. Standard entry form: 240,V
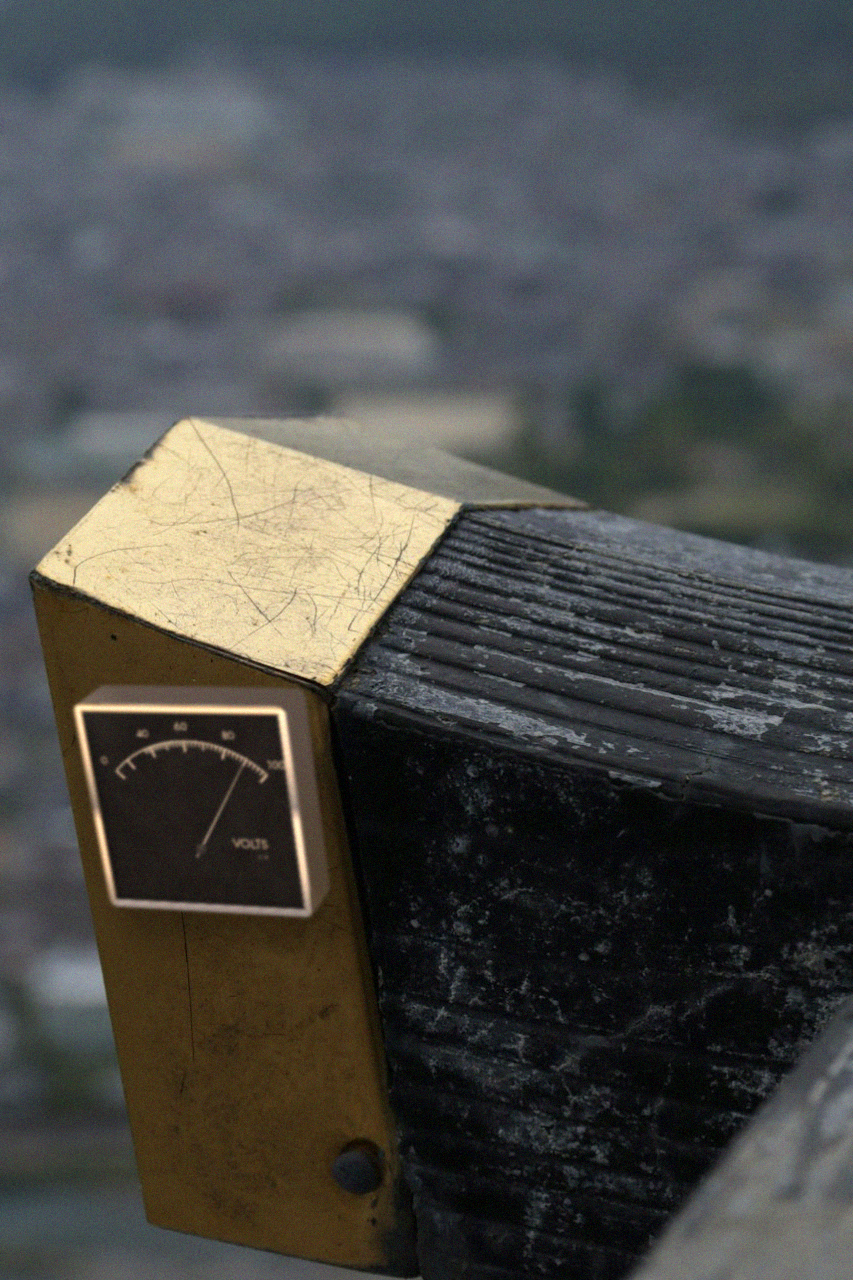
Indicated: 90,V
